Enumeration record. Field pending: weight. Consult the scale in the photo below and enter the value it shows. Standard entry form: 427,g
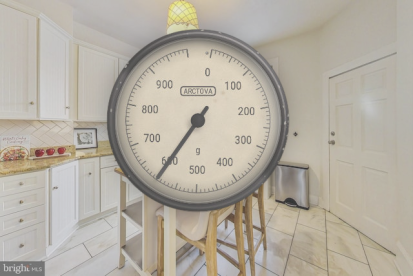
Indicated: 600,g
